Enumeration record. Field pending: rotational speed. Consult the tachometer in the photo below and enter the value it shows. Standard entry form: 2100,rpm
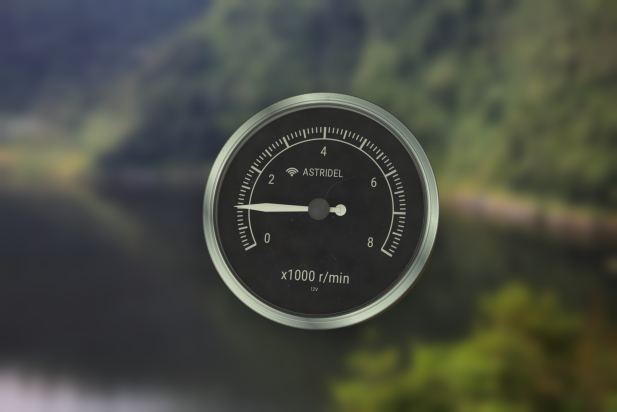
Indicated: 1000,rpm
